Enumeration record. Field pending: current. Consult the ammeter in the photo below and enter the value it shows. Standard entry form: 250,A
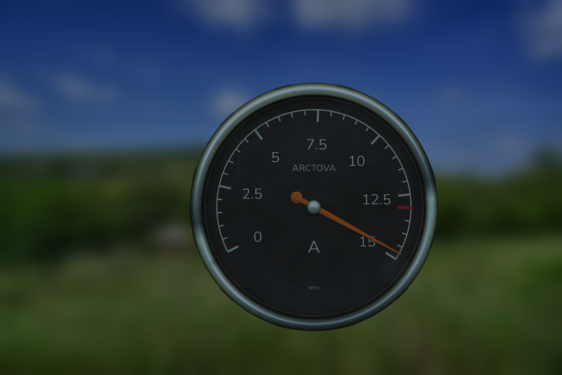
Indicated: 14.75,A
